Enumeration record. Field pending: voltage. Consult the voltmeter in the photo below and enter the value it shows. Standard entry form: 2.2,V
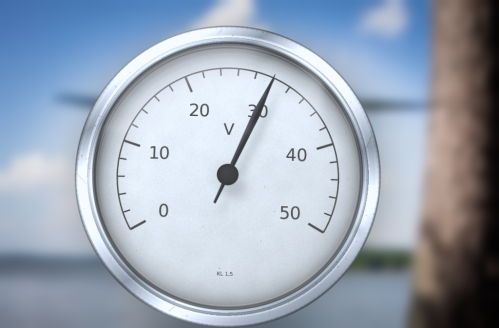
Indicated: 30,V
